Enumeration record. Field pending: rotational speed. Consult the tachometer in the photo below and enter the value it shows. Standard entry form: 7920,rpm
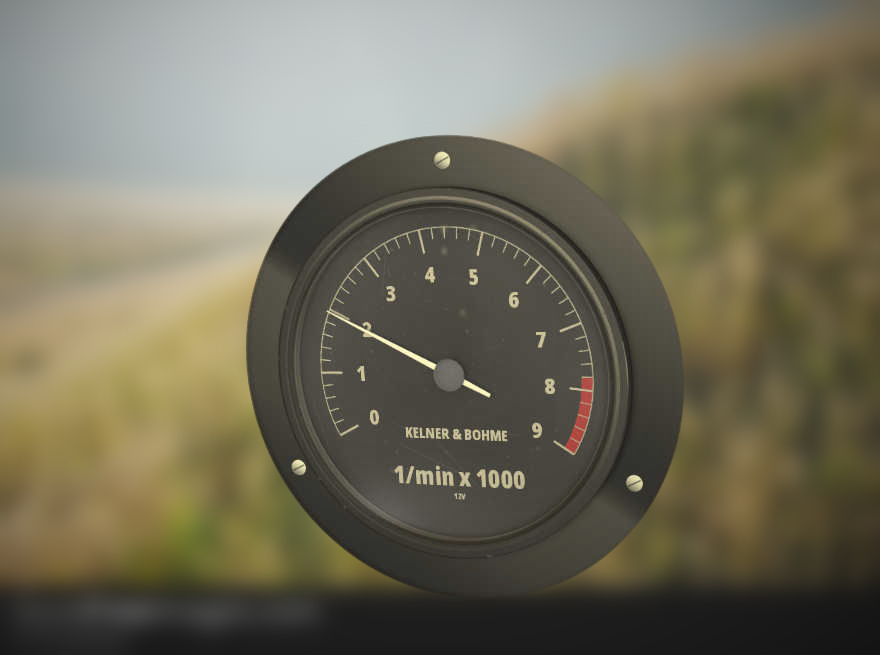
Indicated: 2000,rpm
